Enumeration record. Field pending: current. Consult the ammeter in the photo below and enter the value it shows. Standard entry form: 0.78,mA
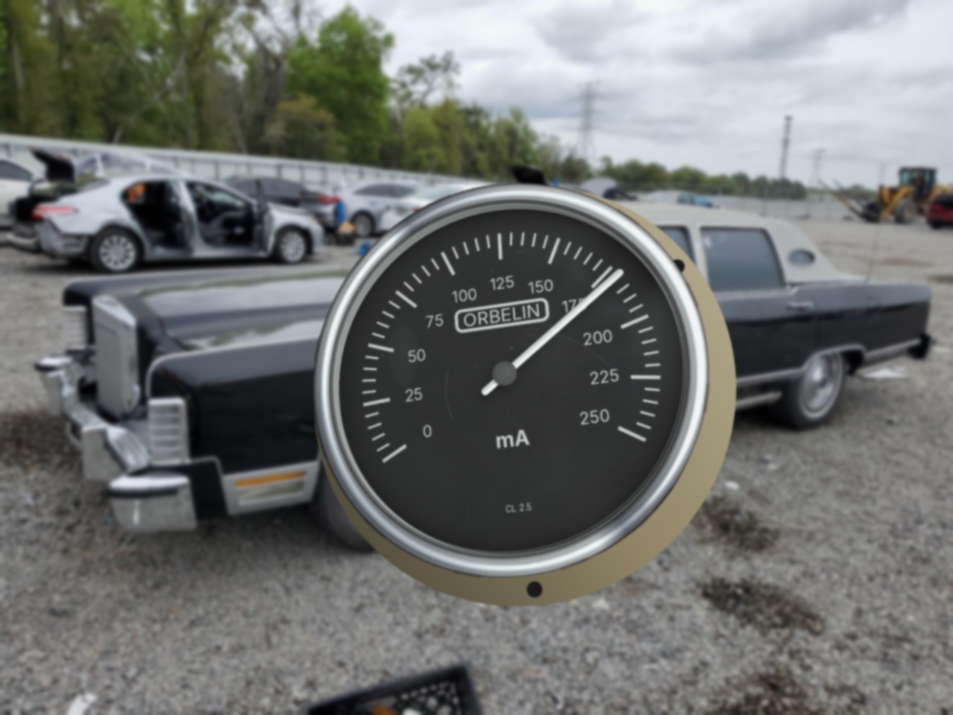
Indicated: 180,mA
